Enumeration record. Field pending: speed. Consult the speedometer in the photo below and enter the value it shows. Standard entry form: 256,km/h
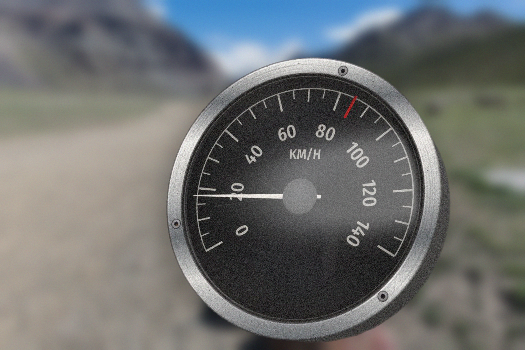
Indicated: 17.5,km/h
